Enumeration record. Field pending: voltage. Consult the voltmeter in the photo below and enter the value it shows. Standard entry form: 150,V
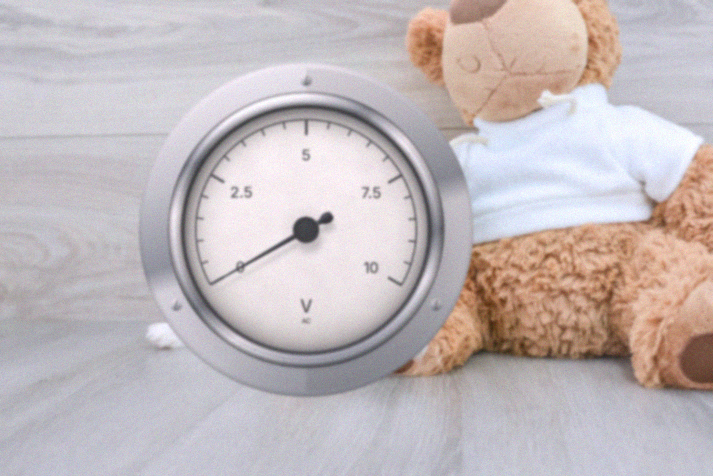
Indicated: 0,V
